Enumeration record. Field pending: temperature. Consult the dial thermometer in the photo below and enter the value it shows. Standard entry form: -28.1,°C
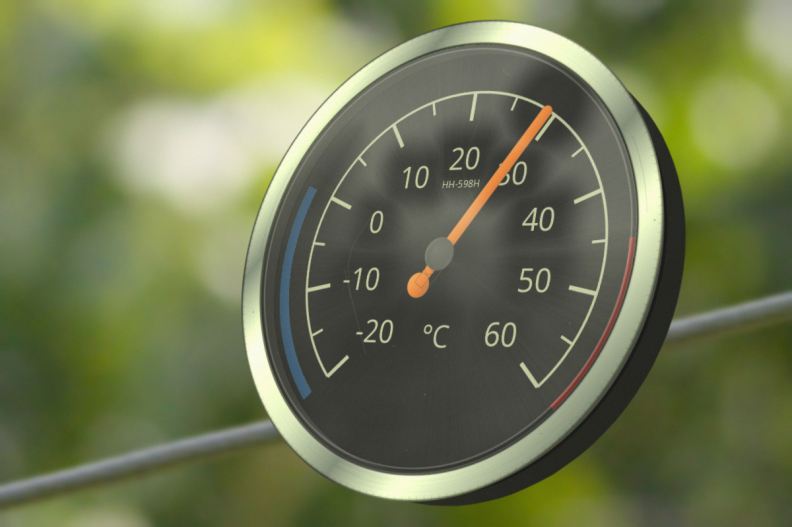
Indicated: 30,°C
